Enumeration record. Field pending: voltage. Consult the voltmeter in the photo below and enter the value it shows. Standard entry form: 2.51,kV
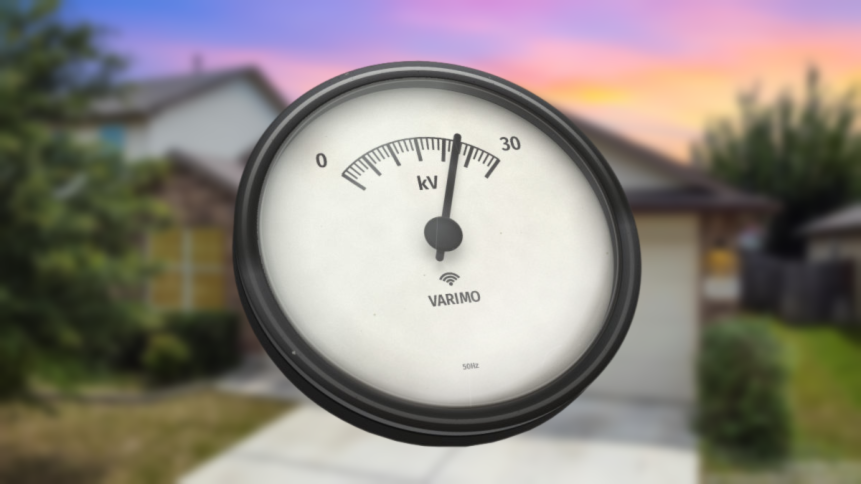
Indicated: 22,kV
